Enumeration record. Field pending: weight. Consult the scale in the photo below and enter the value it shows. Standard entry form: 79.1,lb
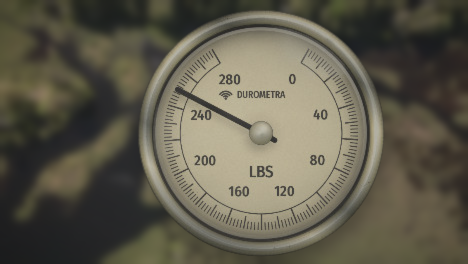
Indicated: 250,lb
